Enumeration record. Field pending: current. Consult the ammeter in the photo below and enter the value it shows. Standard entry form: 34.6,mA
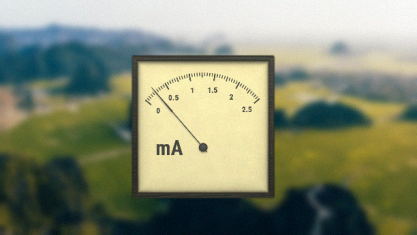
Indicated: 0.25,mA
